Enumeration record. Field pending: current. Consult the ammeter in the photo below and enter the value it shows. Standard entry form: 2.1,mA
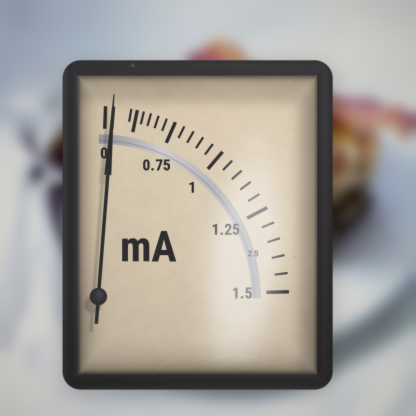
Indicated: 0.25,mA
